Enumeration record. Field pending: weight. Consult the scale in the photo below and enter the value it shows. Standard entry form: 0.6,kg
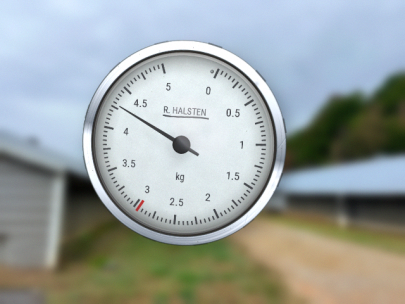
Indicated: 4.3,kg
